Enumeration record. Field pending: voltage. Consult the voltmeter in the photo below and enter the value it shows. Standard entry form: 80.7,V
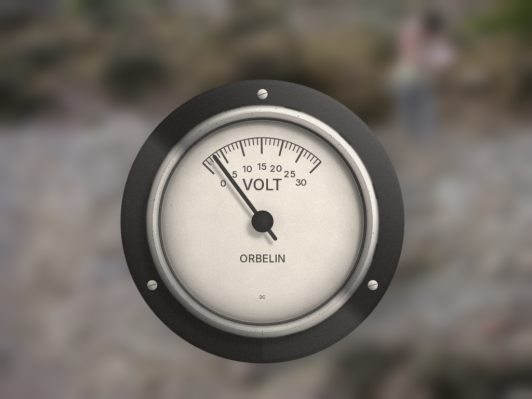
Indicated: 3,V
